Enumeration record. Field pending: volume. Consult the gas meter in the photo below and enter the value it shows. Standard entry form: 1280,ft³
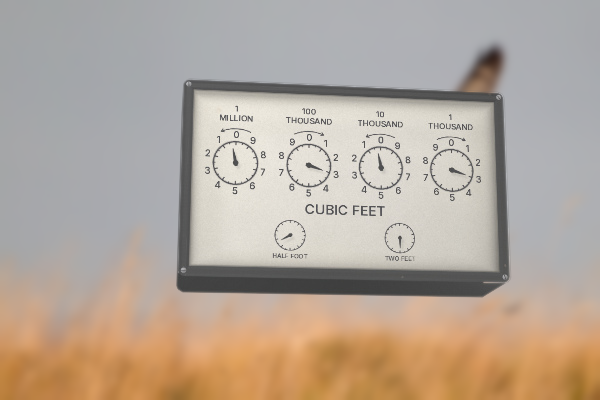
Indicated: 30300,ft³
